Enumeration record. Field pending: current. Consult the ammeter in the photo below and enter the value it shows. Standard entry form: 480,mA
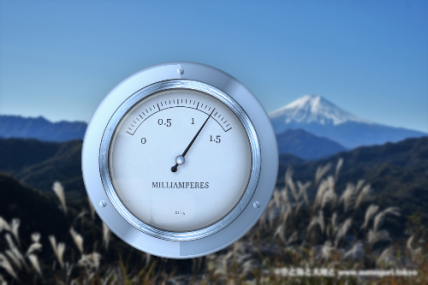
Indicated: 1.2,mA
